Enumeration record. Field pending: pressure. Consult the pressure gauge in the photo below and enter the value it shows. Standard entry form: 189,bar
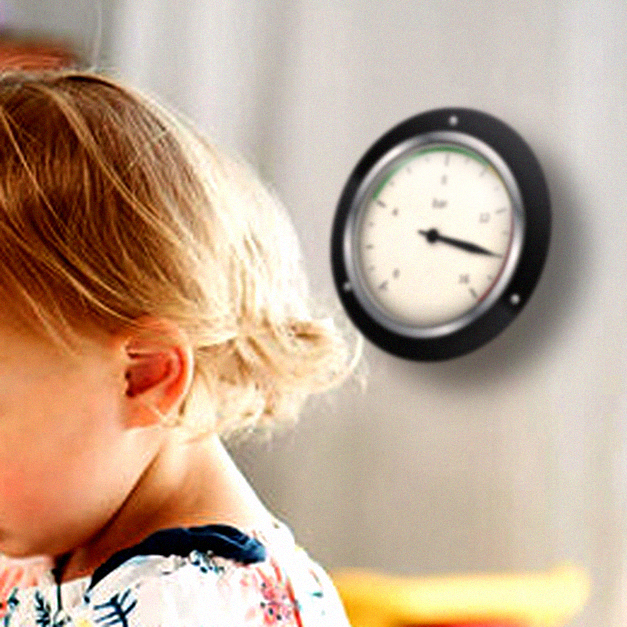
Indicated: 14,bar
